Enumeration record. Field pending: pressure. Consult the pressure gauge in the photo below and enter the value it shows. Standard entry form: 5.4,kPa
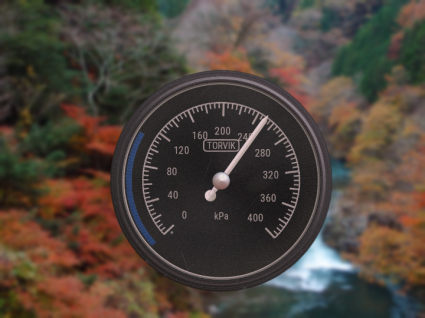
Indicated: 250,kPa
